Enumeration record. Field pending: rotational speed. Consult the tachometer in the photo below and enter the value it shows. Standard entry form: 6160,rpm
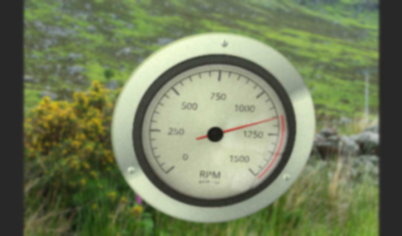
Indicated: 1150,rpm
